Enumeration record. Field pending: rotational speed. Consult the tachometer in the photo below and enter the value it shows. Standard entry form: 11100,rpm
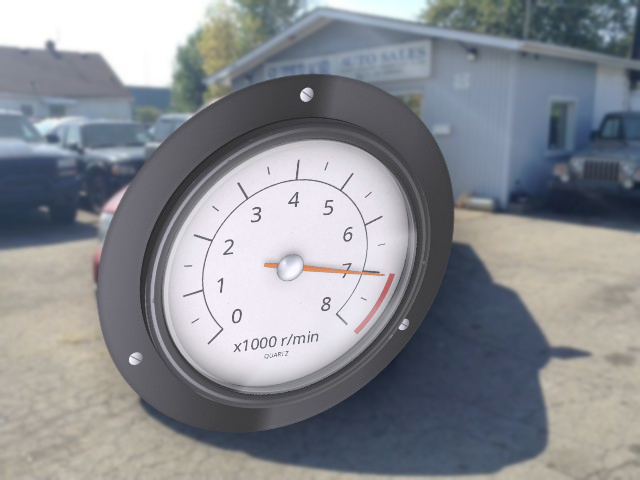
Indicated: 7000,rpm
